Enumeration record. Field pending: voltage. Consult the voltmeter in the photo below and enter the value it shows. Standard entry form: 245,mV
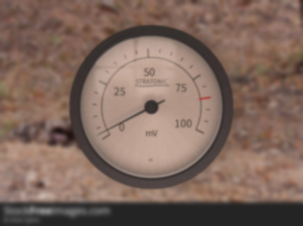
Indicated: 2.5,mV
